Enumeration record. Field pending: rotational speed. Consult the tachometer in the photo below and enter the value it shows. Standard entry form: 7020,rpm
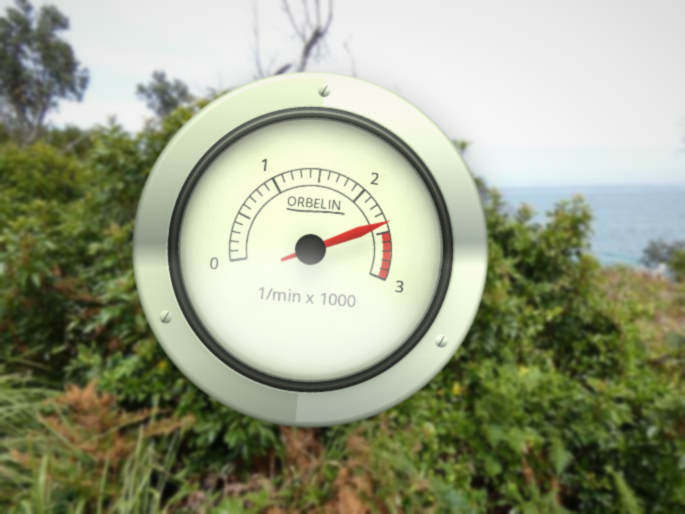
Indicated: 2400,rpm
